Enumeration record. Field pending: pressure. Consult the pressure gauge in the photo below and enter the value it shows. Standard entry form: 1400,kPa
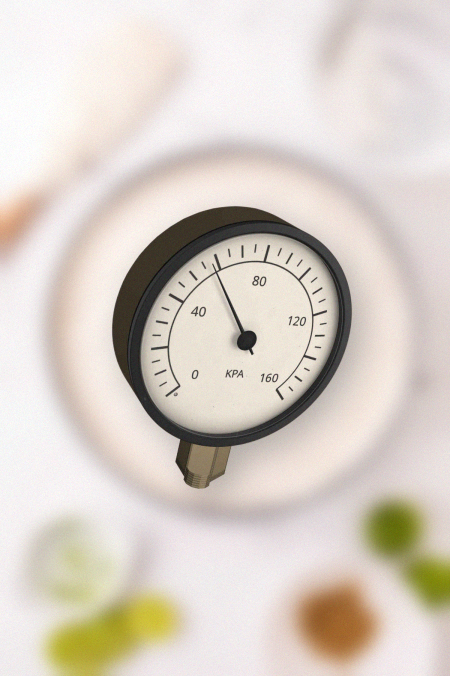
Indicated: 57.5,kPa
